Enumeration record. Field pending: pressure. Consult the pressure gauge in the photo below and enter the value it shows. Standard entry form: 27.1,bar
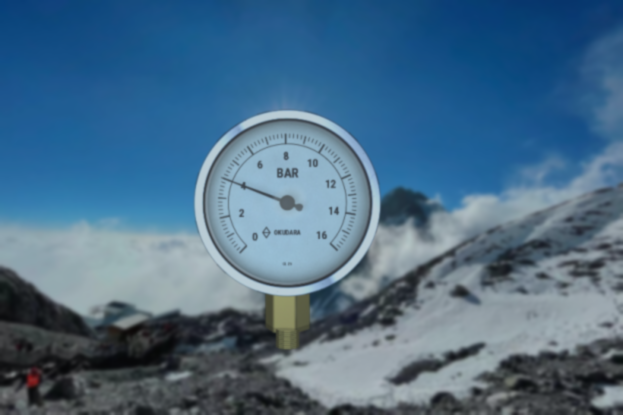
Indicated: 4,bar
